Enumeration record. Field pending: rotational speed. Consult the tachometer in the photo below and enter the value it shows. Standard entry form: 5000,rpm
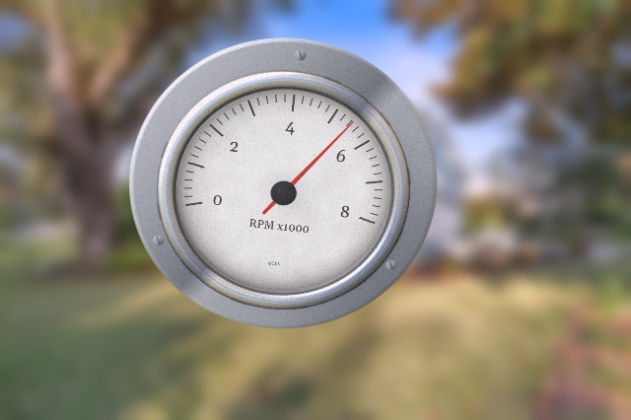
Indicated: 5400,rpm
